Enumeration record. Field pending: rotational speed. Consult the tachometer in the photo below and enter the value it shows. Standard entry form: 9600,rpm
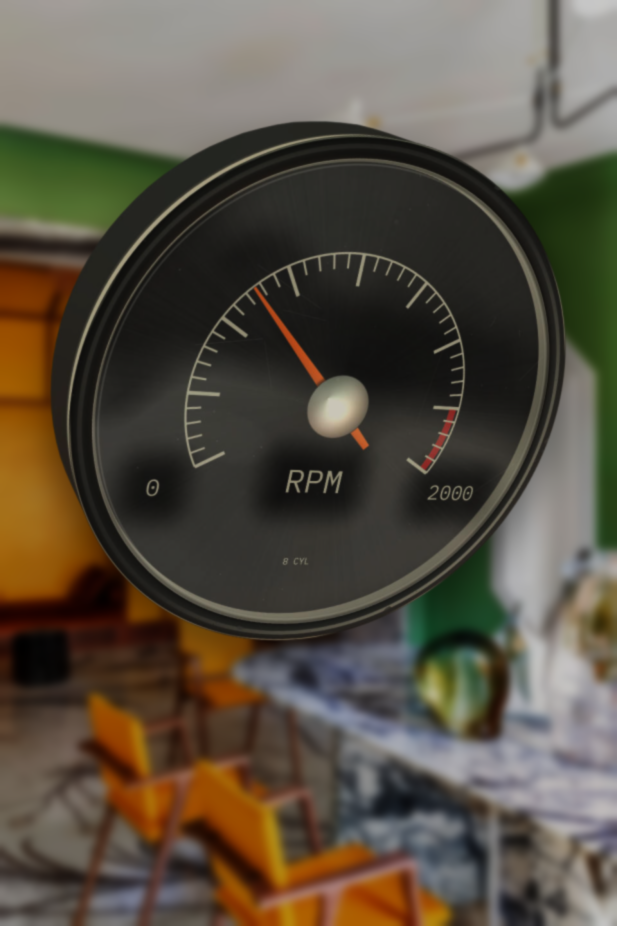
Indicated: 625,rpm
